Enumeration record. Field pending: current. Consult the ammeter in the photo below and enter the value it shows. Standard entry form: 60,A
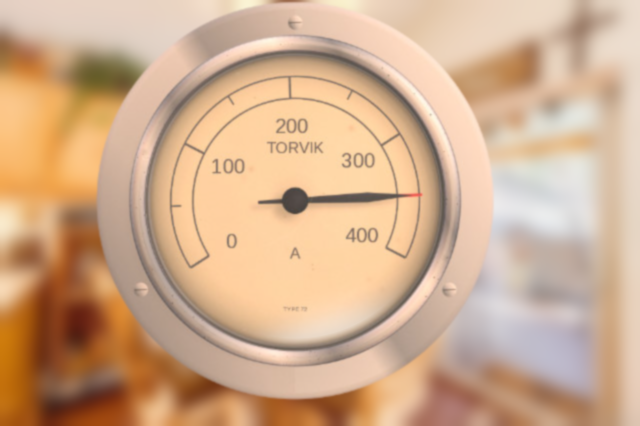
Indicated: 350,A
